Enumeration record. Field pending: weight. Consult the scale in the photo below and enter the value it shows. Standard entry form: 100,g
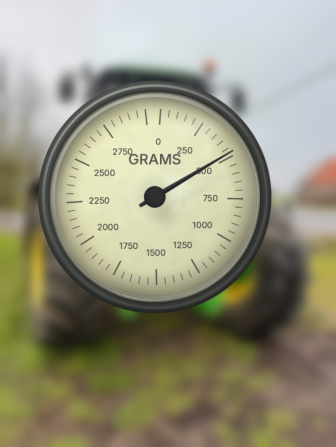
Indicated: 475,g
